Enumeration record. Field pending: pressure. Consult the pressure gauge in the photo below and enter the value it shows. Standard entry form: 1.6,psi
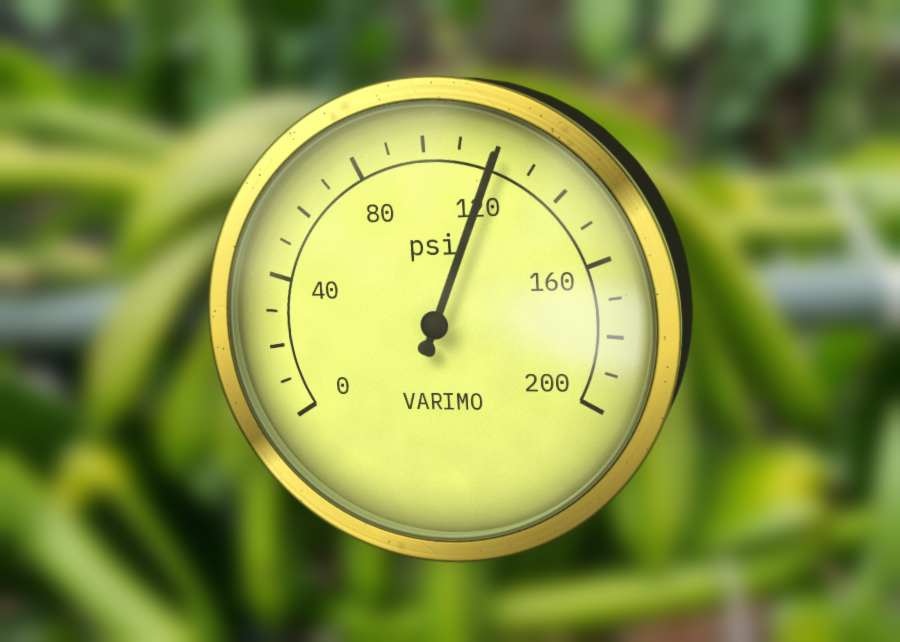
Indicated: 120,psi
